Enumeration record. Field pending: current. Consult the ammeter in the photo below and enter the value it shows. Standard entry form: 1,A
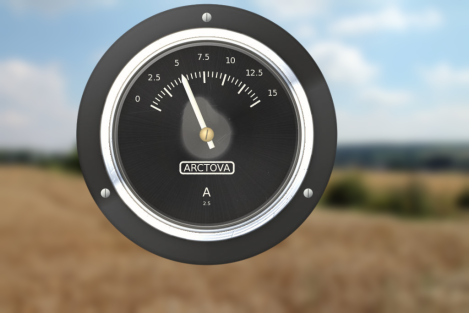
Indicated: 5,A
